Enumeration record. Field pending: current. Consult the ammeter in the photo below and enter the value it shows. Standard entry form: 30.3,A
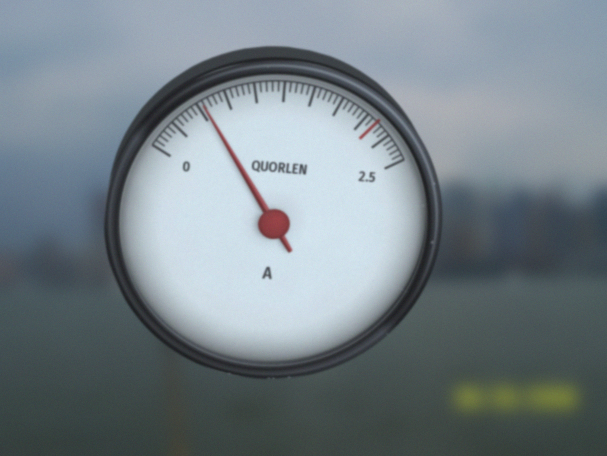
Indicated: 0.55,A
